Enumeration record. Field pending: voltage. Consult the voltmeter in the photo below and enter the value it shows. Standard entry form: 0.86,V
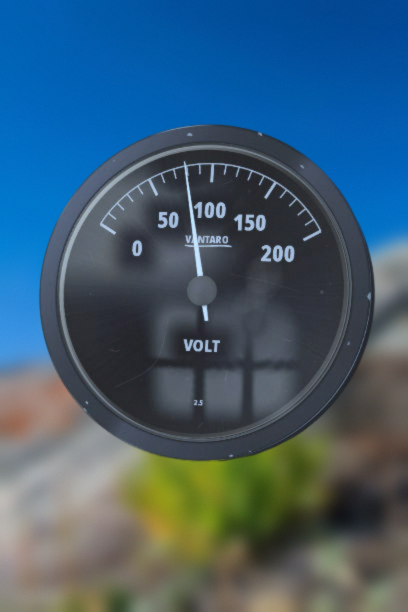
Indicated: 80,V
